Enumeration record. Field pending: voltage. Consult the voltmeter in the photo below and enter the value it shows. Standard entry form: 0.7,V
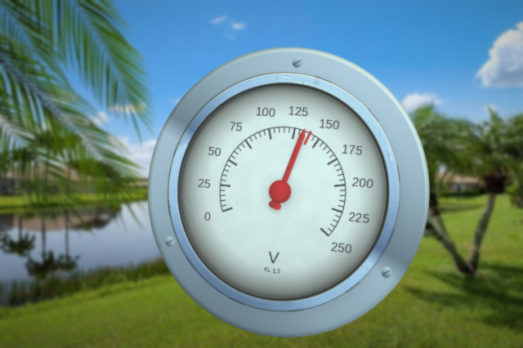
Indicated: 135,V
